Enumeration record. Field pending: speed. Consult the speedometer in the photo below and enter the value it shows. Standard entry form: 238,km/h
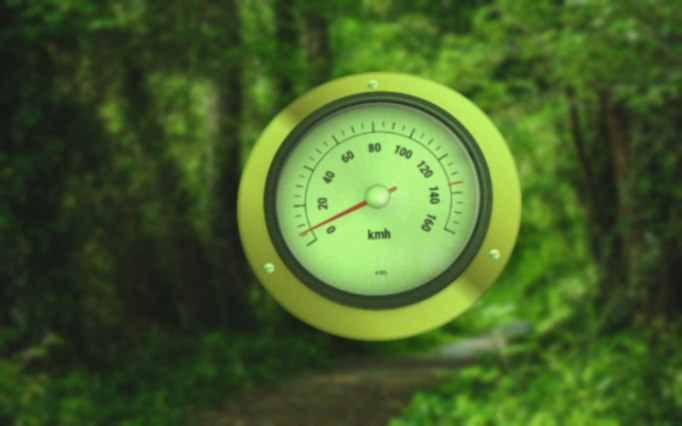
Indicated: 5,km/h
